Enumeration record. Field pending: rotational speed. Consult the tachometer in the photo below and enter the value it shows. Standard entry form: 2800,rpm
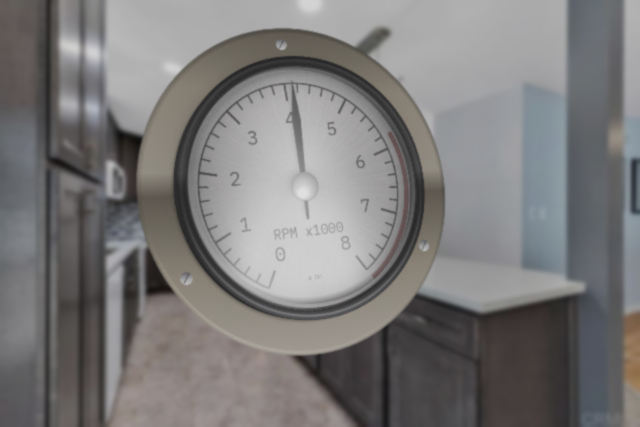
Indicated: 4100,rpm
